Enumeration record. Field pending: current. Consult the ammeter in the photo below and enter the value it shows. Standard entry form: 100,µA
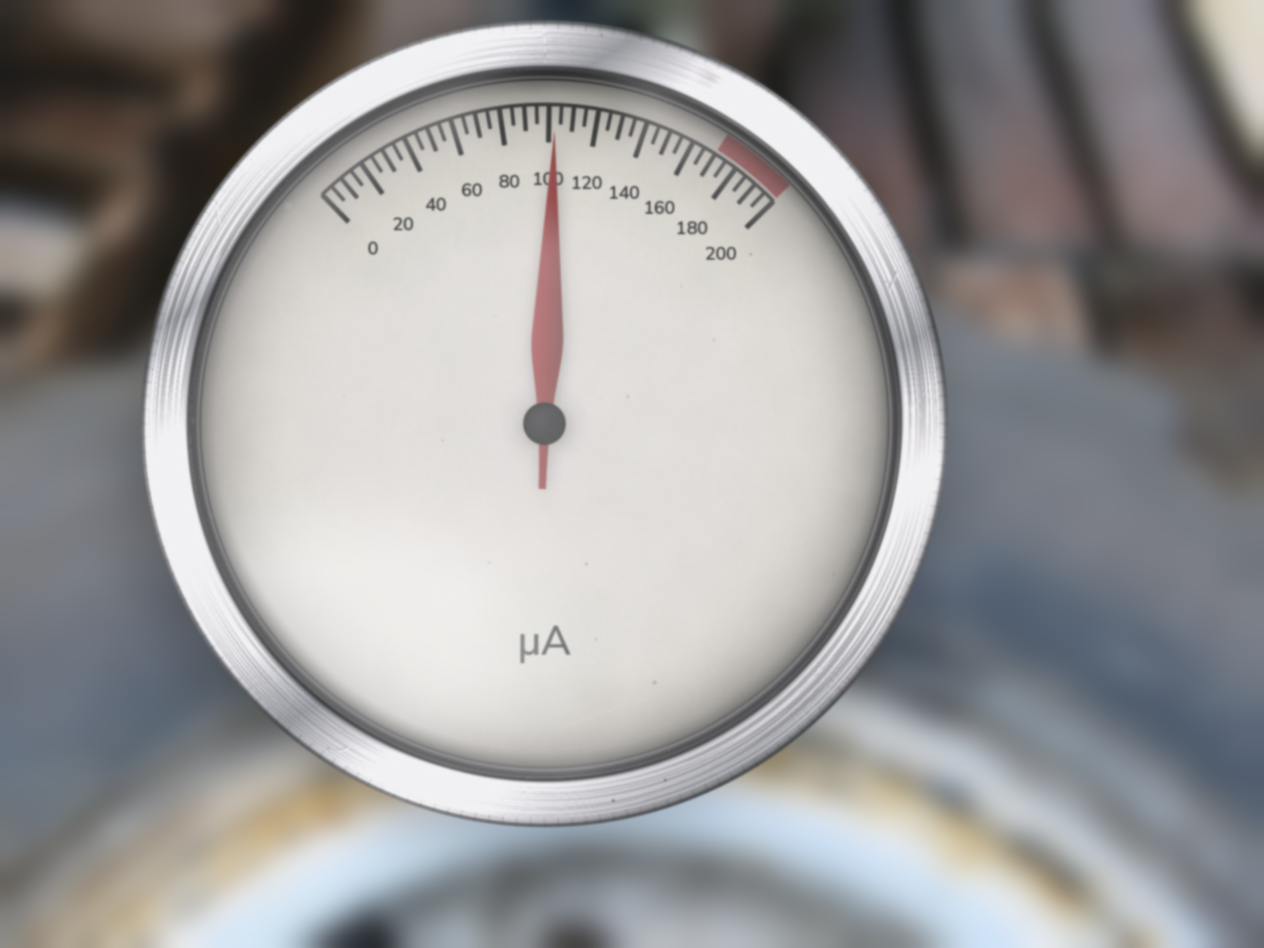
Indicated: 102.5,µA
